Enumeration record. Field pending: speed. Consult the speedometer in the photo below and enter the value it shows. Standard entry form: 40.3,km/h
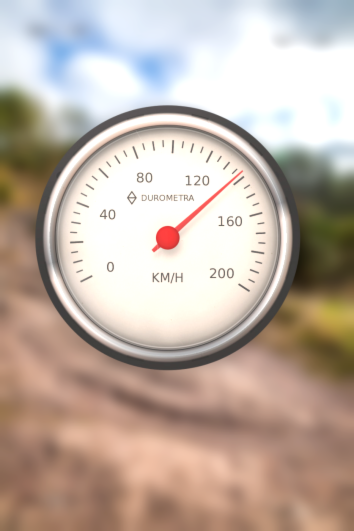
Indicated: 137.5,km/h
